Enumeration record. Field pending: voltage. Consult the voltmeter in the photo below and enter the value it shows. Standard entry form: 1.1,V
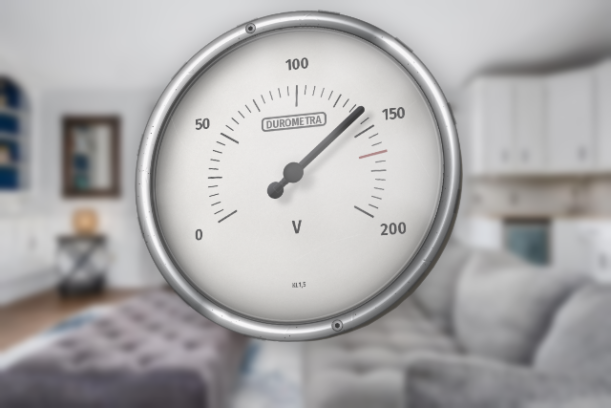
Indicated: 140,V
